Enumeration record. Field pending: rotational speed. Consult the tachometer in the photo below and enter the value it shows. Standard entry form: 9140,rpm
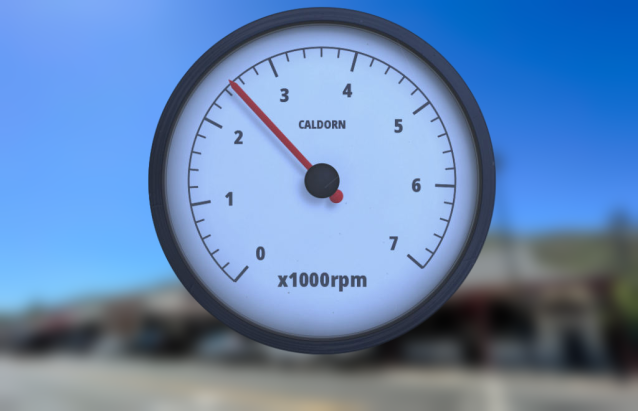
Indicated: 2500,rpm
